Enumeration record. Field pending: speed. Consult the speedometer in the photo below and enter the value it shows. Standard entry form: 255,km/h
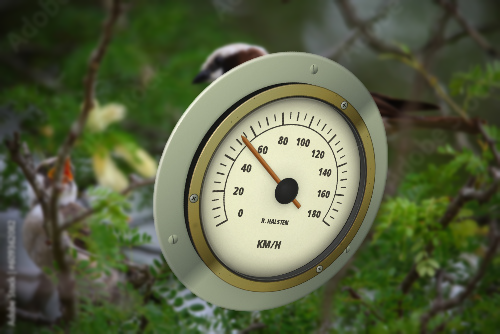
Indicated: 52.5,km/h
